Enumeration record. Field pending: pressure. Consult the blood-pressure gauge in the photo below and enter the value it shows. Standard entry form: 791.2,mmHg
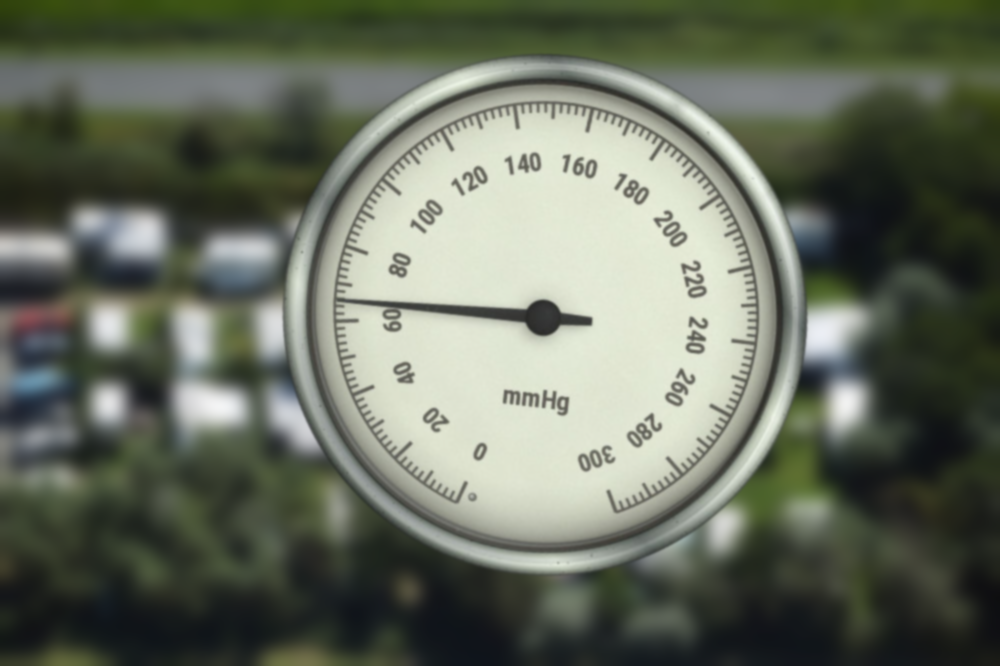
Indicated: 66,mmHg
